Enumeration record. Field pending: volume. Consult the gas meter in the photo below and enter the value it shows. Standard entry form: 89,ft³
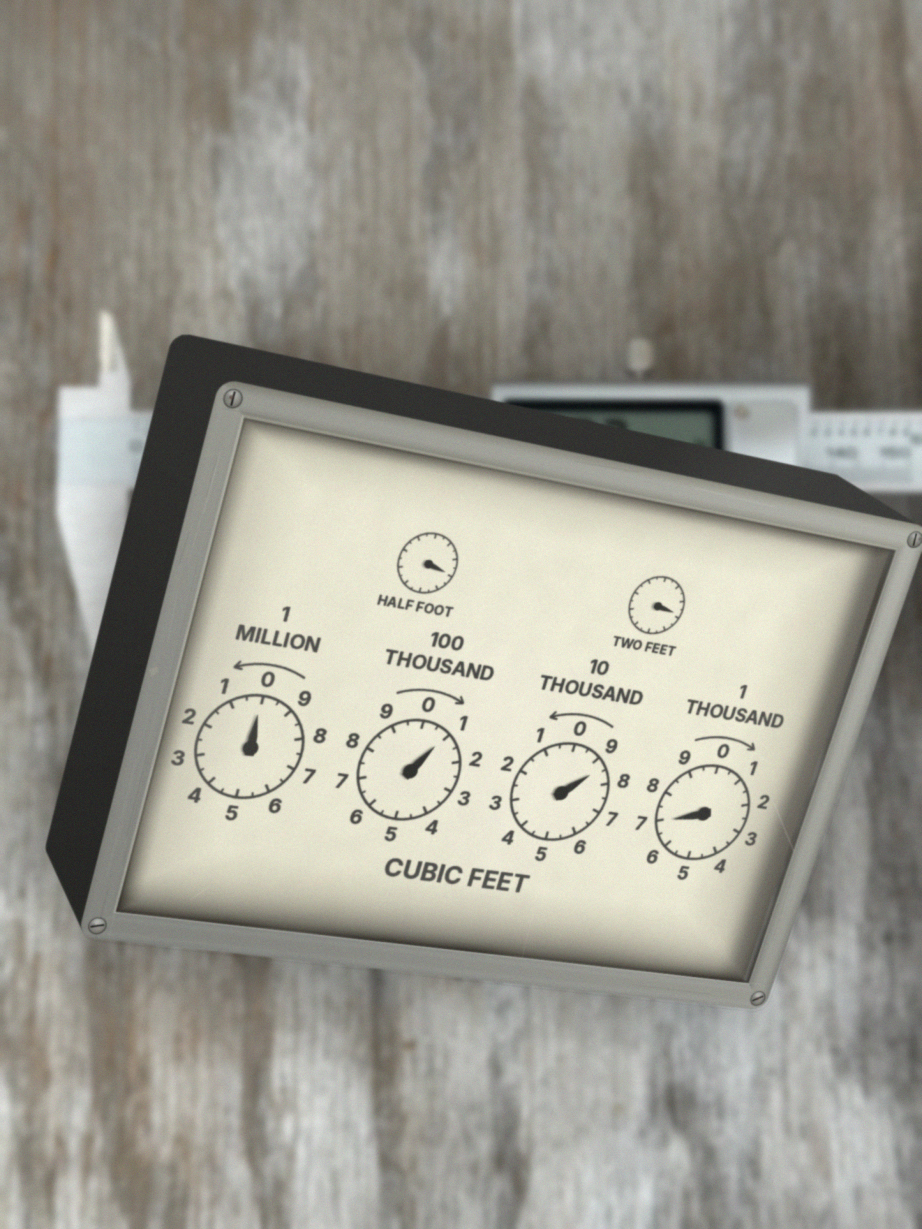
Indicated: 8700,ft³
